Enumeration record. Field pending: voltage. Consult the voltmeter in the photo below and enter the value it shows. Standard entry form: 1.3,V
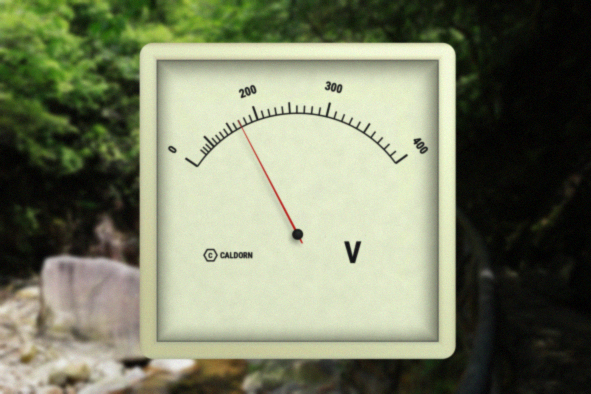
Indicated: 170,V
